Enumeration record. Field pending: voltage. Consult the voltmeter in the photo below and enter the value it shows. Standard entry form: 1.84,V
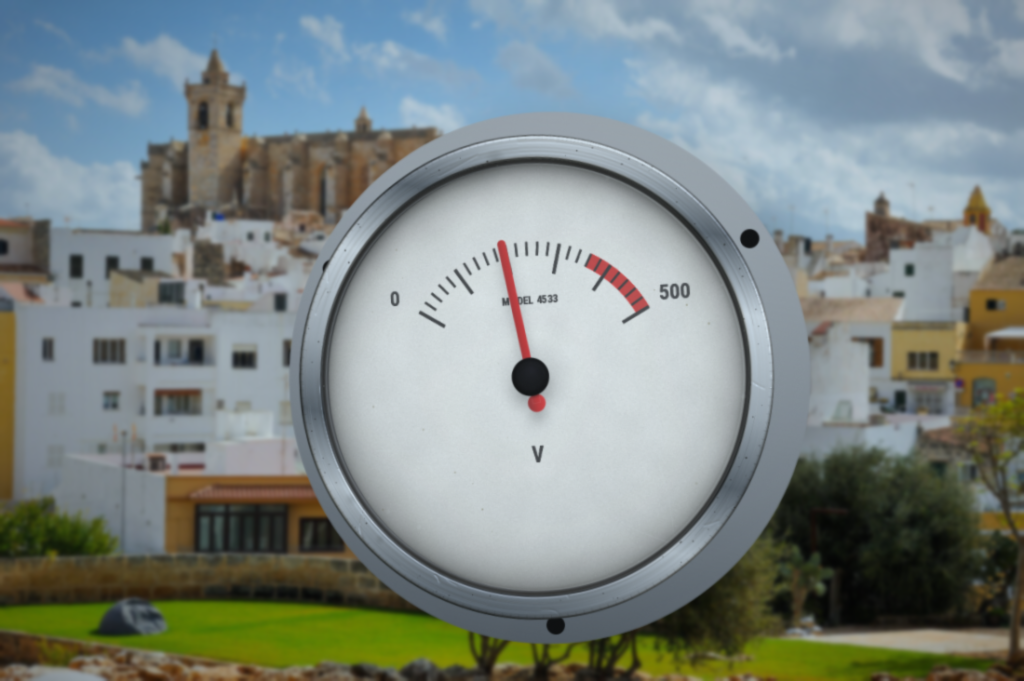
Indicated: 200,V
